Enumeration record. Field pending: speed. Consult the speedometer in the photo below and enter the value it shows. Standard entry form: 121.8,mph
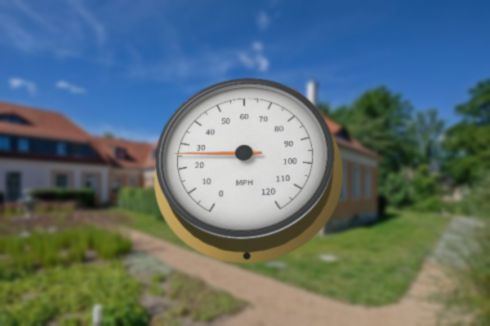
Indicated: 25,mph
